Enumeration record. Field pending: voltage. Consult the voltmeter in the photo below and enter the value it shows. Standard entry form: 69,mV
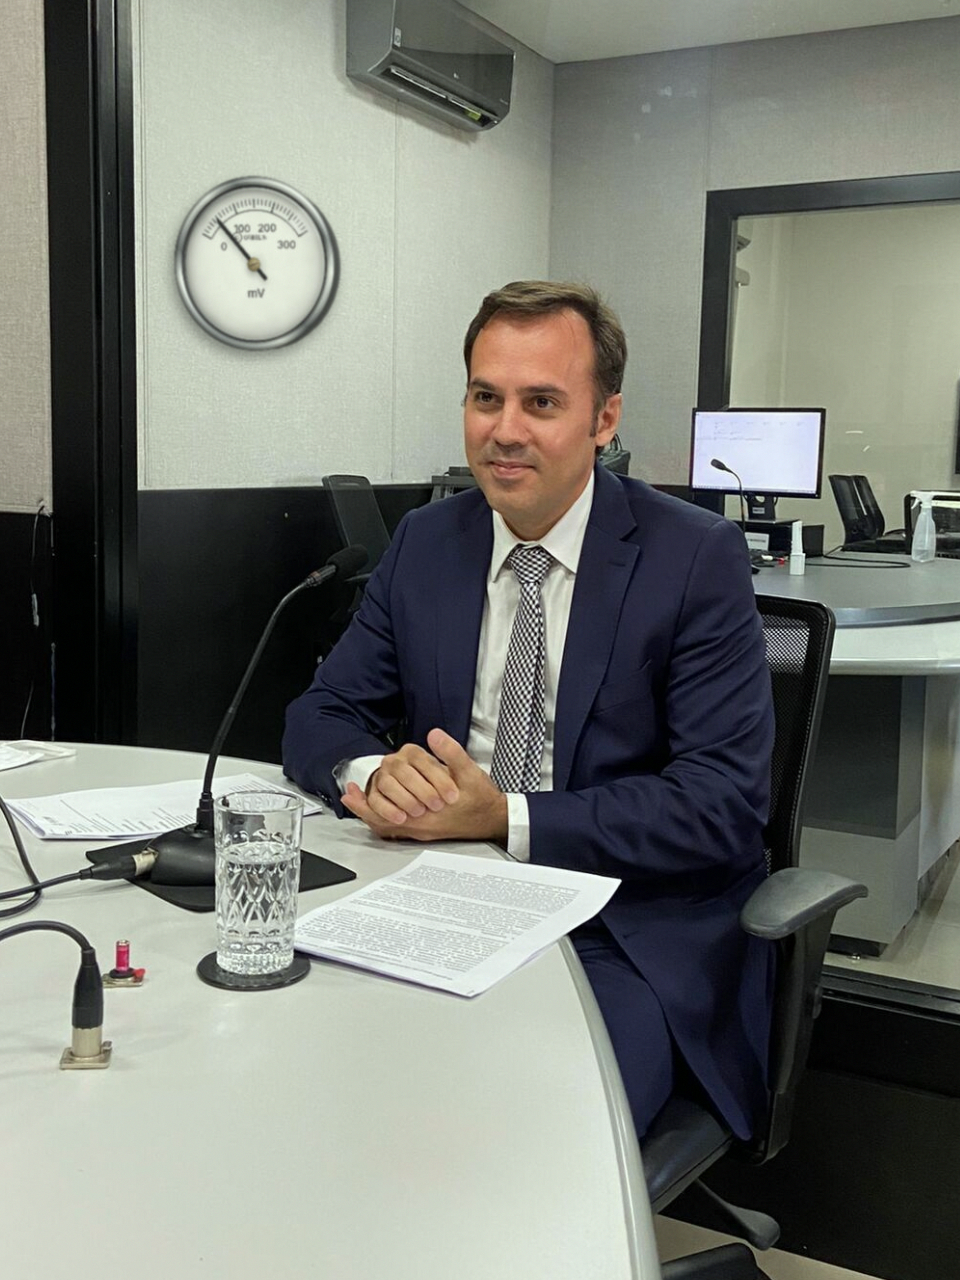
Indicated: 50,mV
